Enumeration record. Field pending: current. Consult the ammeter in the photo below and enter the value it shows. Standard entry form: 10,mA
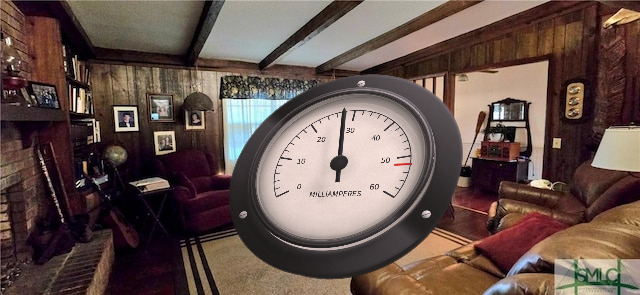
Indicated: 28,mA
